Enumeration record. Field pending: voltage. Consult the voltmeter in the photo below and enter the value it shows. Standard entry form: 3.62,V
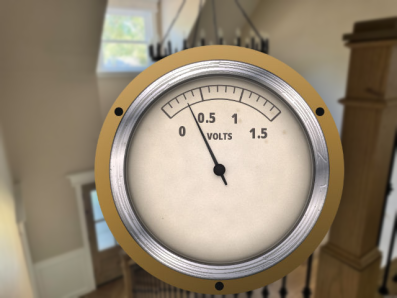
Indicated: 0.3,V
